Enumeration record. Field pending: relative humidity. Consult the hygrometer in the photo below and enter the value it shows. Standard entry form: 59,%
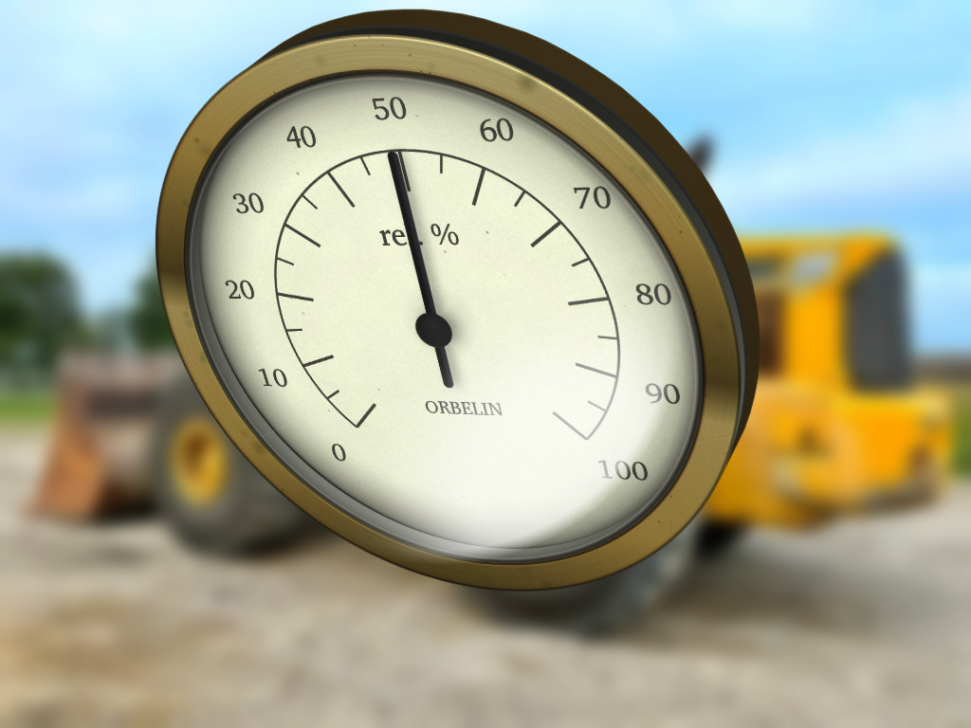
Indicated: 50,%
